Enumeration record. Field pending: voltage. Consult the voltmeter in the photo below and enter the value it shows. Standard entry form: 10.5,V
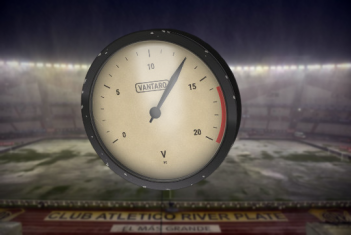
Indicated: 13,V
